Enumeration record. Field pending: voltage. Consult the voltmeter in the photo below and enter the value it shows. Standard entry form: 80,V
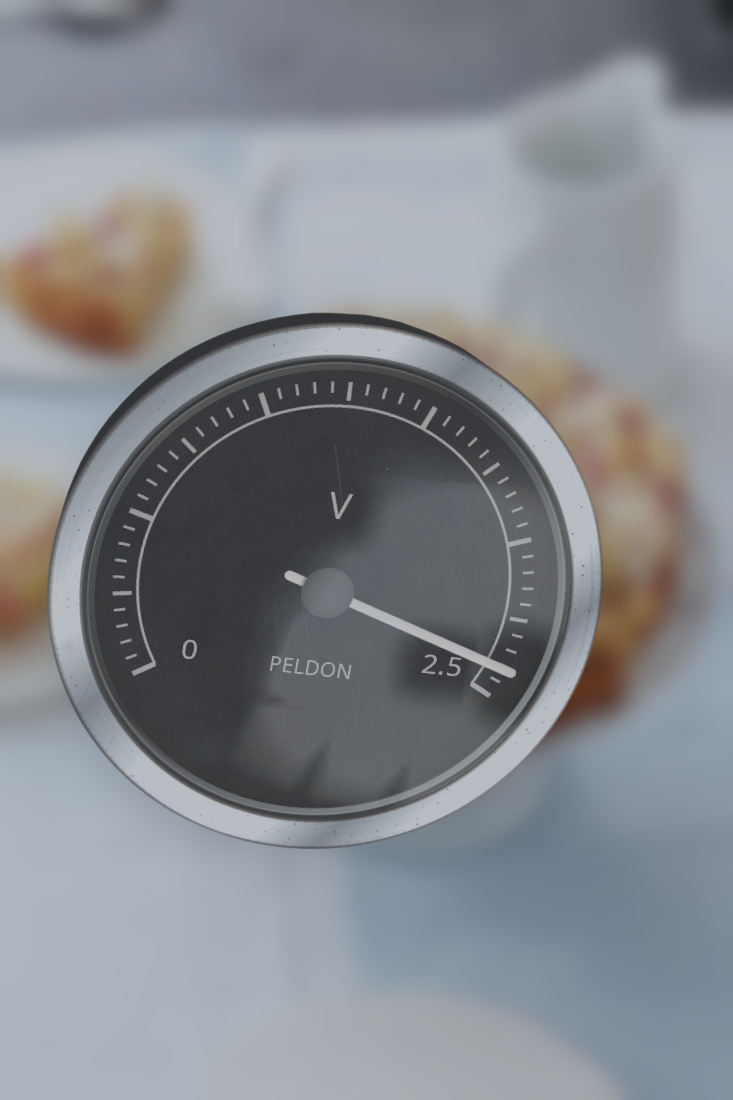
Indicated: 2.4,V
